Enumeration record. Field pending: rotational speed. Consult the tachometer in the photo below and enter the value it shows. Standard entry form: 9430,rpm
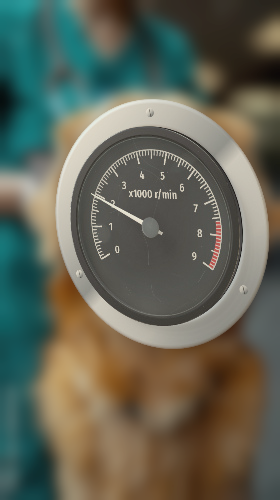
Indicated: 2000,rpm
